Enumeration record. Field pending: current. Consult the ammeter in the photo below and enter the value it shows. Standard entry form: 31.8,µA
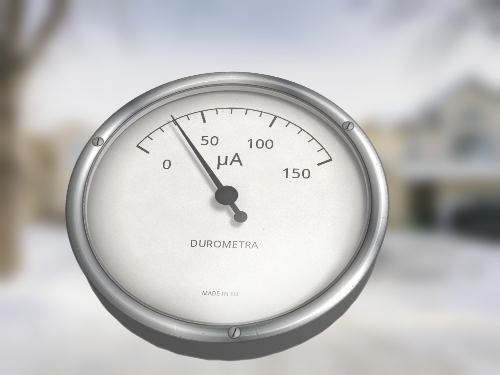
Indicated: 30,µA
